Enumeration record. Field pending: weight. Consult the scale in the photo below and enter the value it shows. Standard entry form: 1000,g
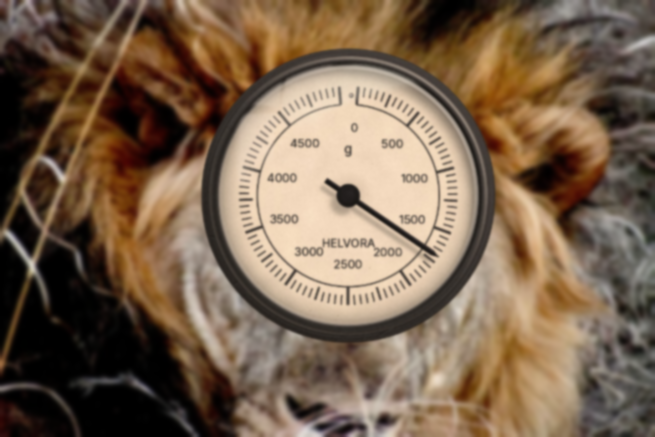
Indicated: 1700,g
